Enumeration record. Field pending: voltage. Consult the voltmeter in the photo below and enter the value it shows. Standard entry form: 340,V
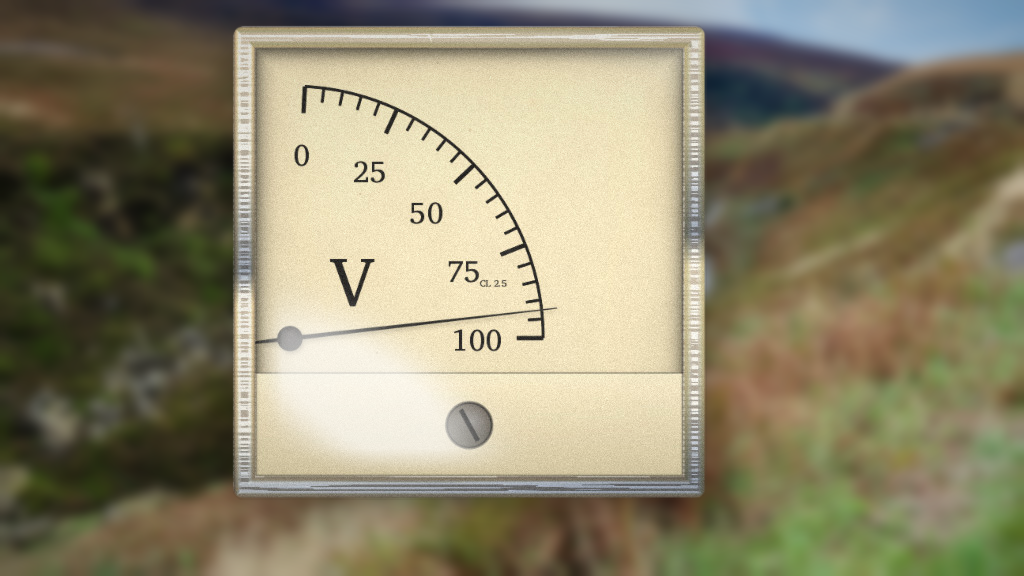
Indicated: 92.5,V
